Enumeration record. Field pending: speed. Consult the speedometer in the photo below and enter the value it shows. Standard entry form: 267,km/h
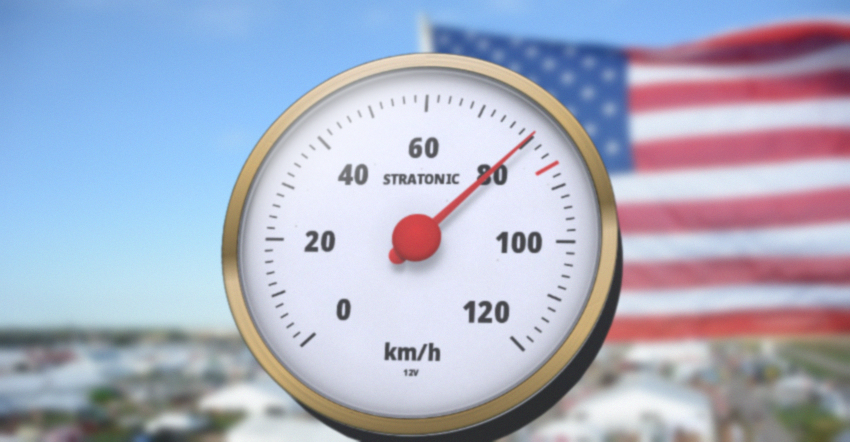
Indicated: 80,km/h
